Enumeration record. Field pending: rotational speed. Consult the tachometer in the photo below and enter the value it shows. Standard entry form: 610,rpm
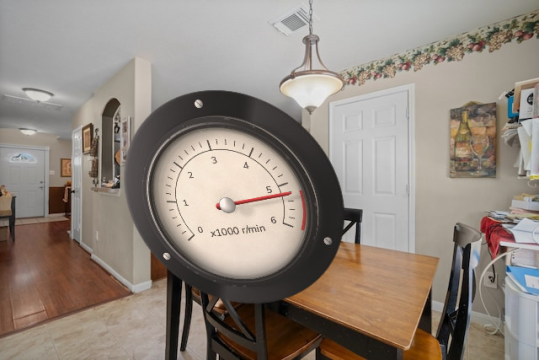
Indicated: 5200,rpm
